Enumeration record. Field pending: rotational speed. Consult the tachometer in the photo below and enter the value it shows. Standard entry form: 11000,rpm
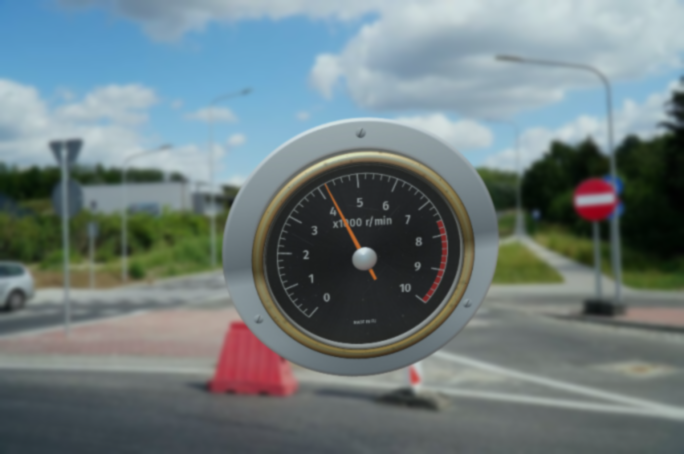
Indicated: 4200,rpm
